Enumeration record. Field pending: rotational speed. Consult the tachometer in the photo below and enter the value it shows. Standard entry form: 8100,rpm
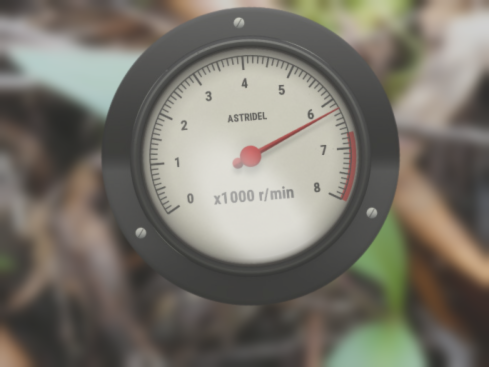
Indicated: 6200,rpm
